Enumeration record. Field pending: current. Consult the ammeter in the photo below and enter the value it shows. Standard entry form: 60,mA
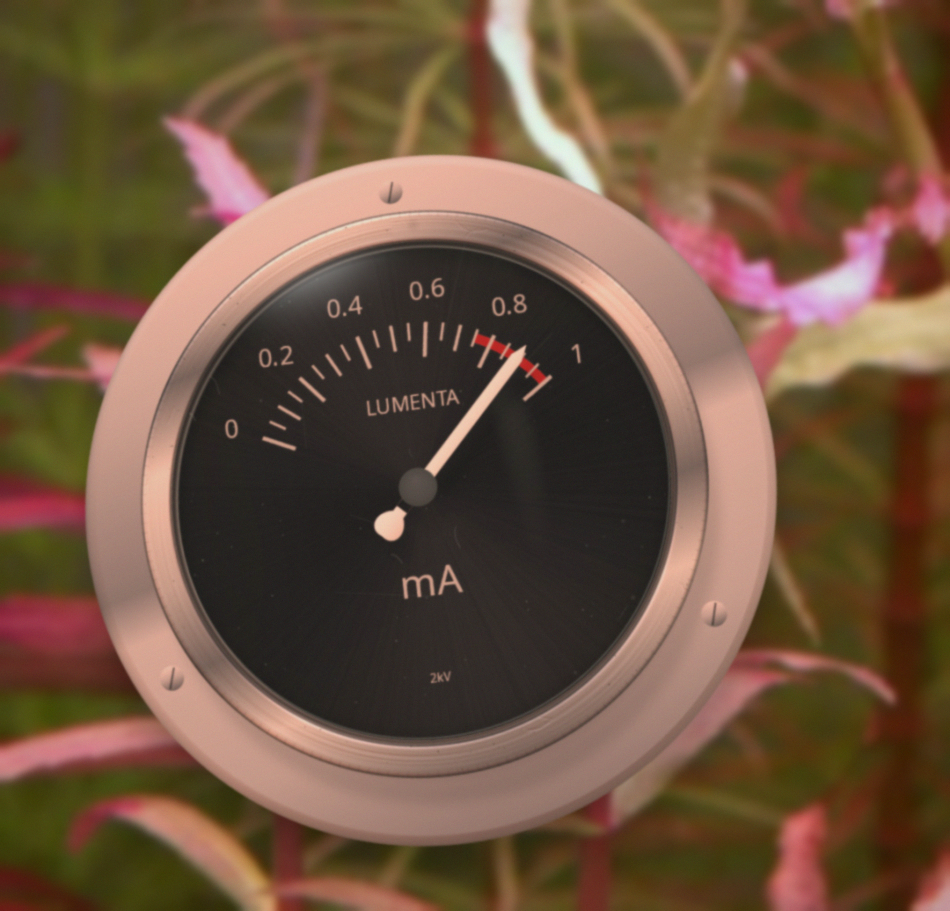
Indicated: 0.9,mA
